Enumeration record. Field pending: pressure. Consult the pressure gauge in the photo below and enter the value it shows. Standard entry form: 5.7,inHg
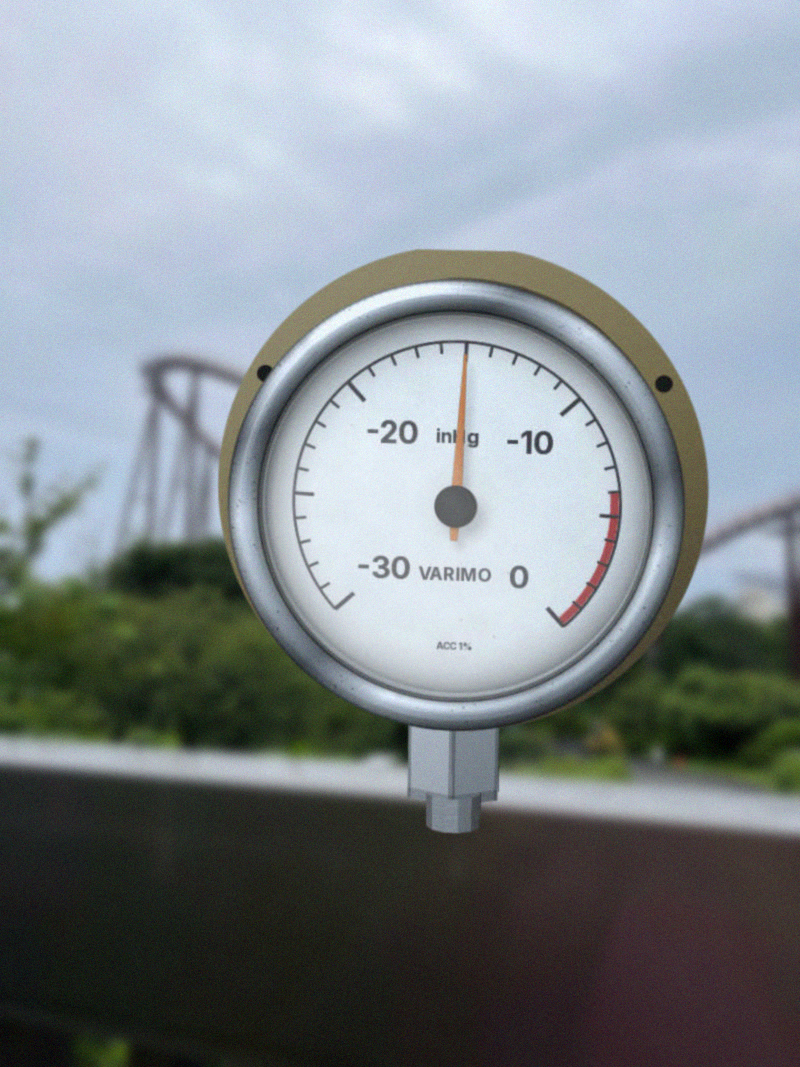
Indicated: -15,inHg
